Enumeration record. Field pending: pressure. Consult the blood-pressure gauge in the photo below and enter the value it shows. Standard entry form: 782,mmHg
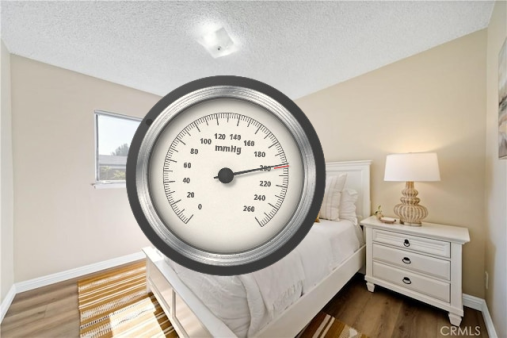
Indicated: 200,mmHg
